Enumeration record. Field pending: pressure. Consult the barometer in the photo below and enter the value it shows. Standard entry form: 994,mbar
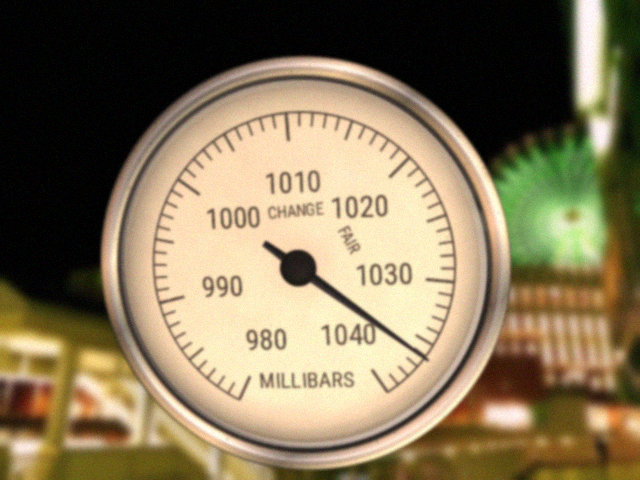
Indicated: 1036,mbar
